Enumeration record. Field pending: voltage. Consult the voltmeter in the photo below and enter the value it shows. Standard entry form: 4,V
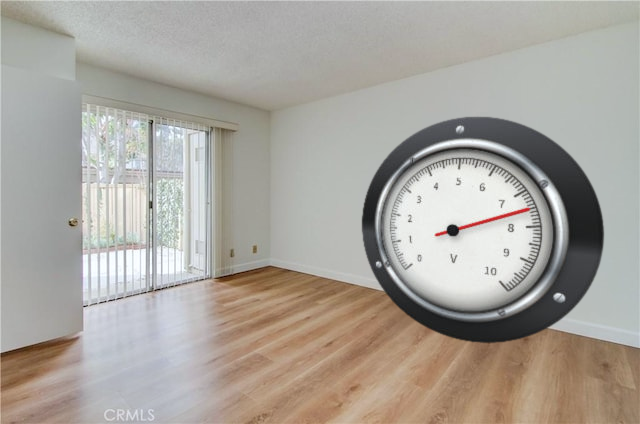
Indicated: 7.5,V
